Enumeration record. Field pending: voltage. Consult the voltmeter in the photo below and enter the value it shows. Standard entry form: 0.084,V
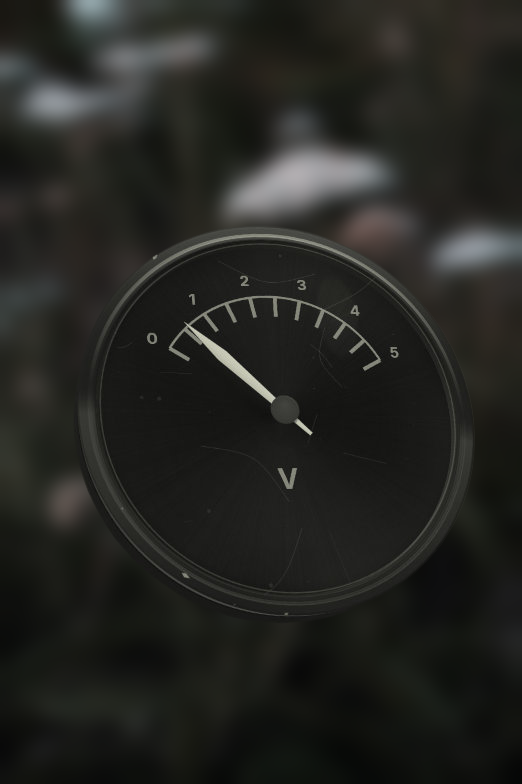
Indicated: 0.5,V
